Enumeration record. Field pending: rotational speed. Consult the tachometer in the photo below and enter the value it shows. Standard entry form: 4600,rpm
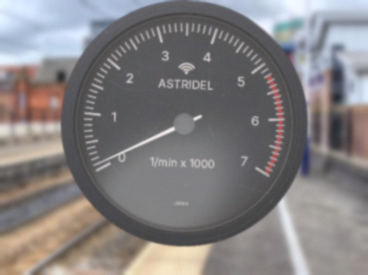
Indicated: 100,rpm
